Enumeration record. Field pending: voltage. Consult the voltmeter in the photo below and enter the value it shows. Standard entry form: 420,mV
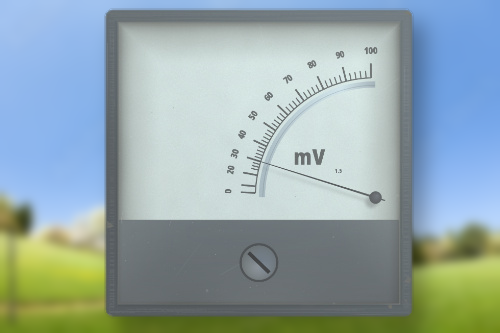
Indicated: 30,mV
